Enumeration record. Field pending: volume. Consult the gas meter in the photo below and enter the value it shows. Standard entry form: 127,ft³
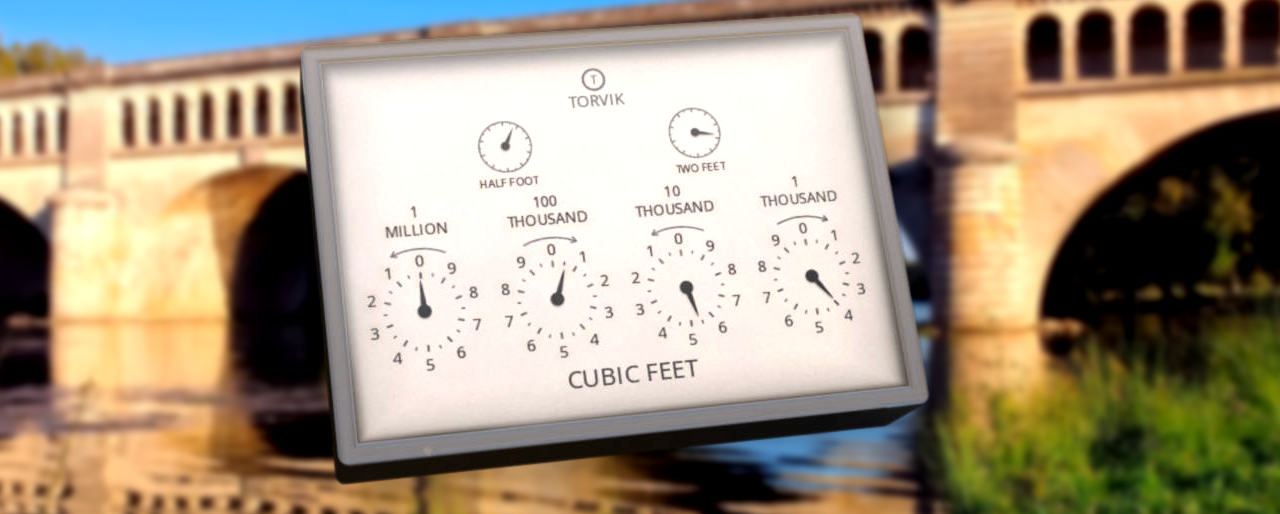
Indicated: 5400,ft³
